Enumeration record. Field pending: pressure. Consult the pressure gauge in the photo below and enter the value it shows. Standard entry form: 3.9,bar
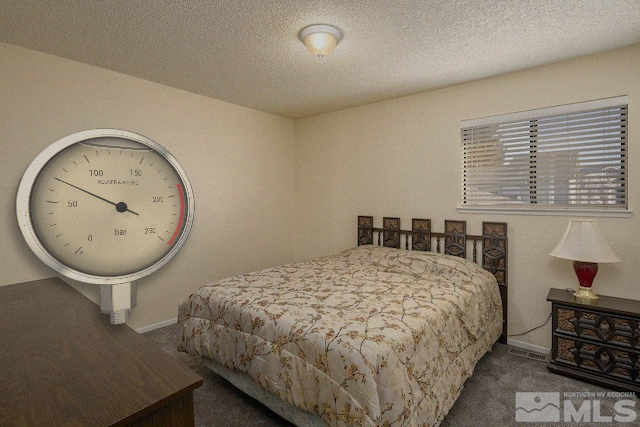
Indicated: 70,bar
